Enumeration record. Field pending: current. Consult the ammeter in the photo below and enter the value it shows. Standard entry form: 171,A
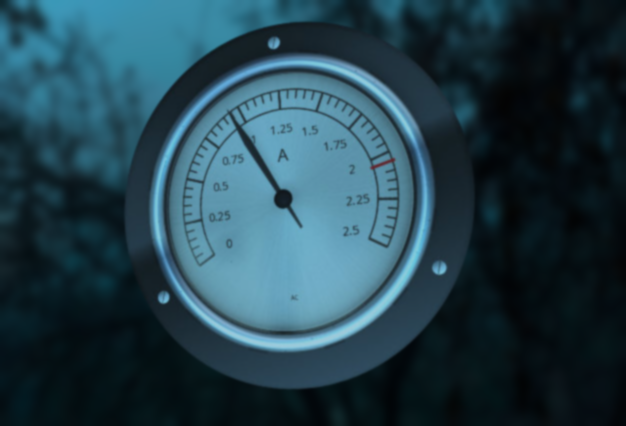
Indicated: 0.95,A
